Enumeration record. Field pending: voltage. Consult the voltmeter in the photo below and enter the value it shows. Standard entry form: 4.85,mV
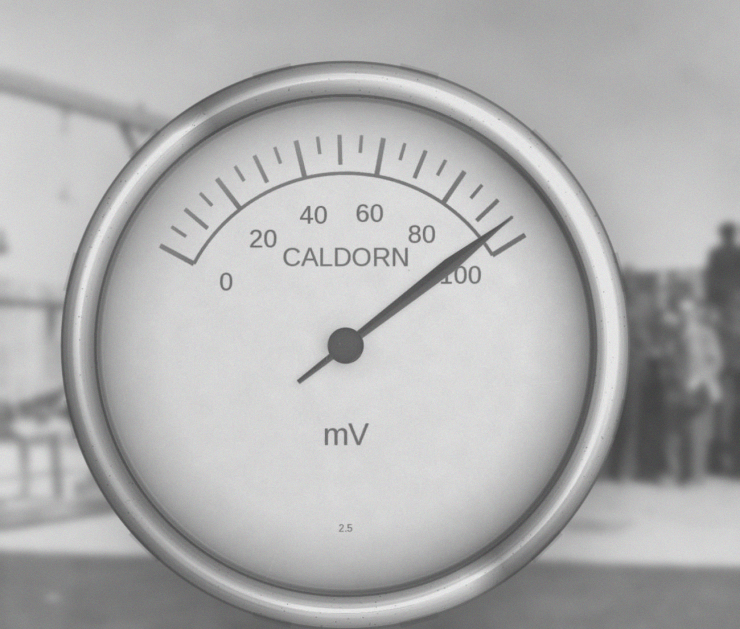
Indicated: 95,mV
